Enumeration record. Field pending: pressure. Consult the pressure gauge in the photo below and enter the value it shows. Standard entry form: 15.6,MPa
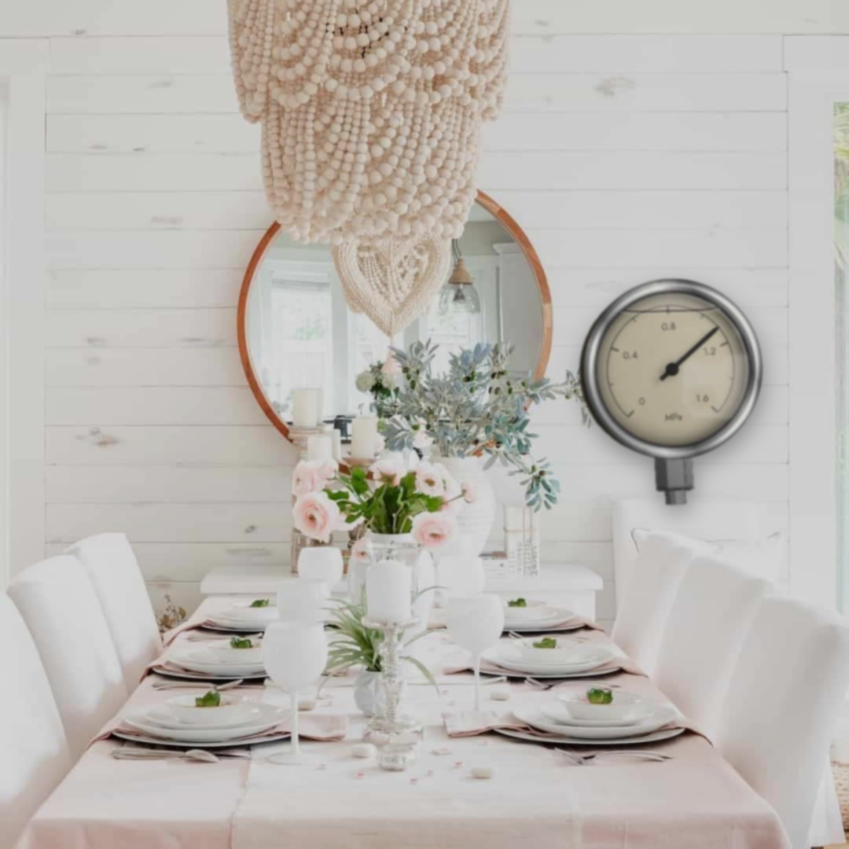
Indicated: 1.1,MPa
